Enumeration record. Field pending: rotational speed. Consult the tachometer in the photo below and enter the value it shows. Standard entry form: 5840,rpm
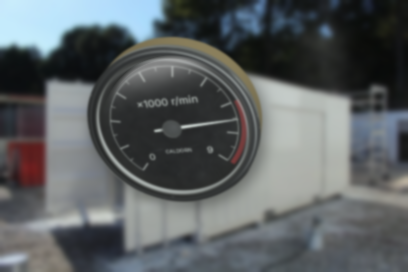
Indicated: 7500,rpm
